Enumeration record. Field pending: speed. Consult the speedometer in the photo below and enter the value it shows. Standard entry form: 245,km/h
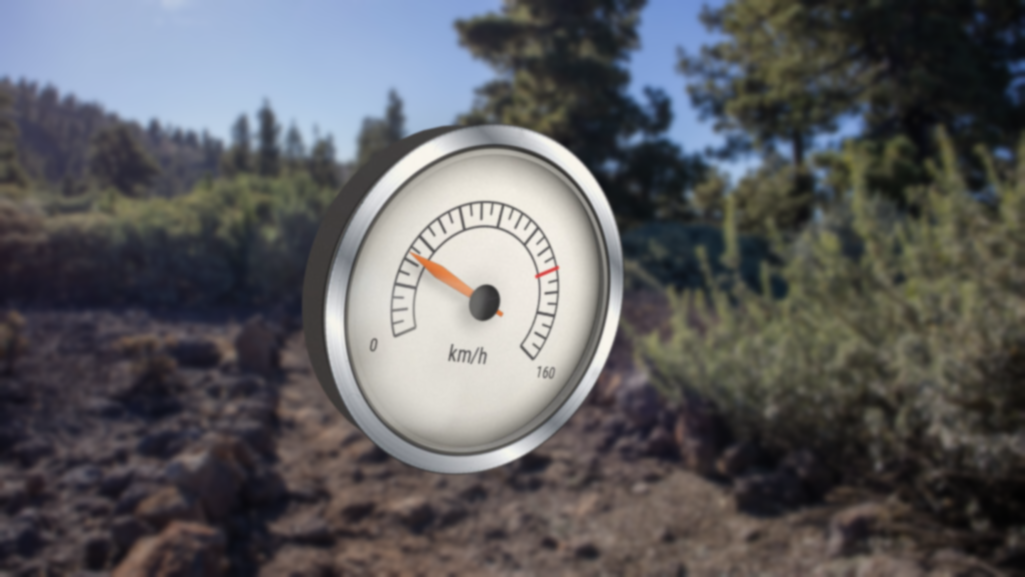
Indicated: 32.5,km/h
